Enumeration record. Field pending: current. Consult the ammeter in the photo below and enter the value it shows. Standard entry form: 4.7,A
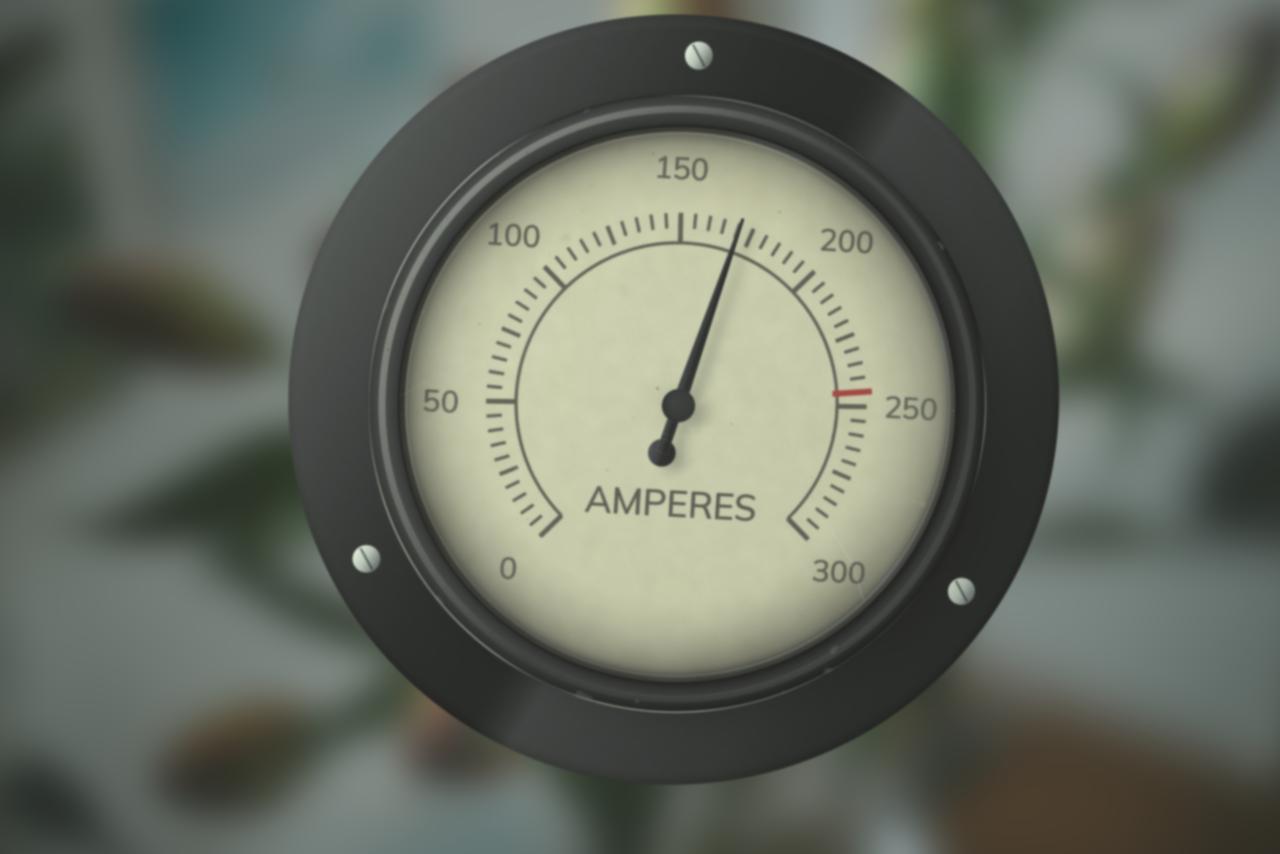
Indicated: 170,A
